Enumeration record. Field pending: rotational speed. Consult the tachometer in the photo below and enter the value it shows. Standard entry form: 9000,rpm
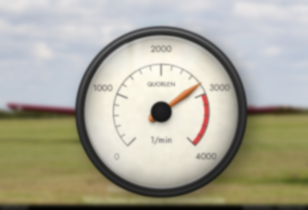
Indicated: 2800,rpm
